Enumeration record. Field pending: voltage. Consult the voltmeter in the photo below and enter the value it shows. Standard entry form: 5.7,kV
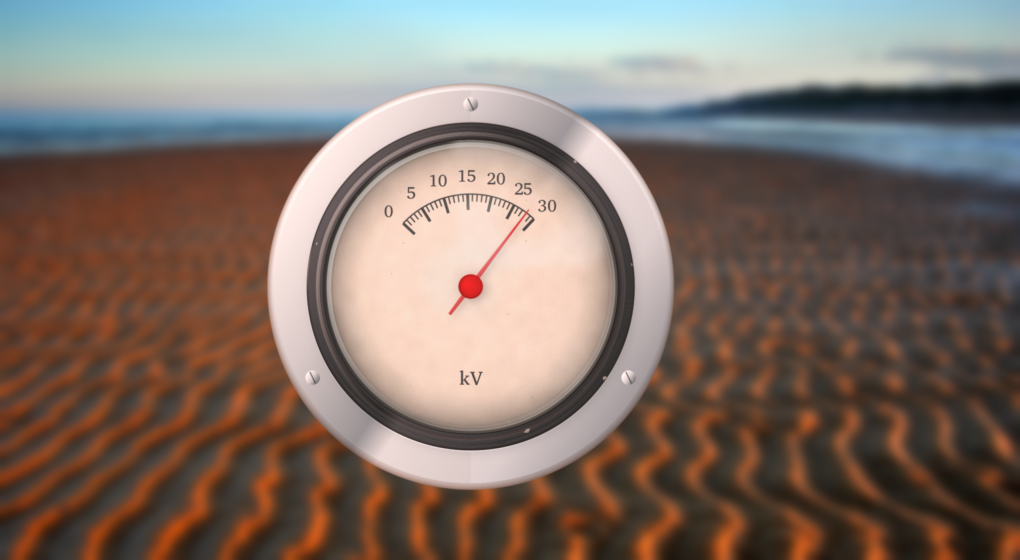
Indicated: 28,kV
